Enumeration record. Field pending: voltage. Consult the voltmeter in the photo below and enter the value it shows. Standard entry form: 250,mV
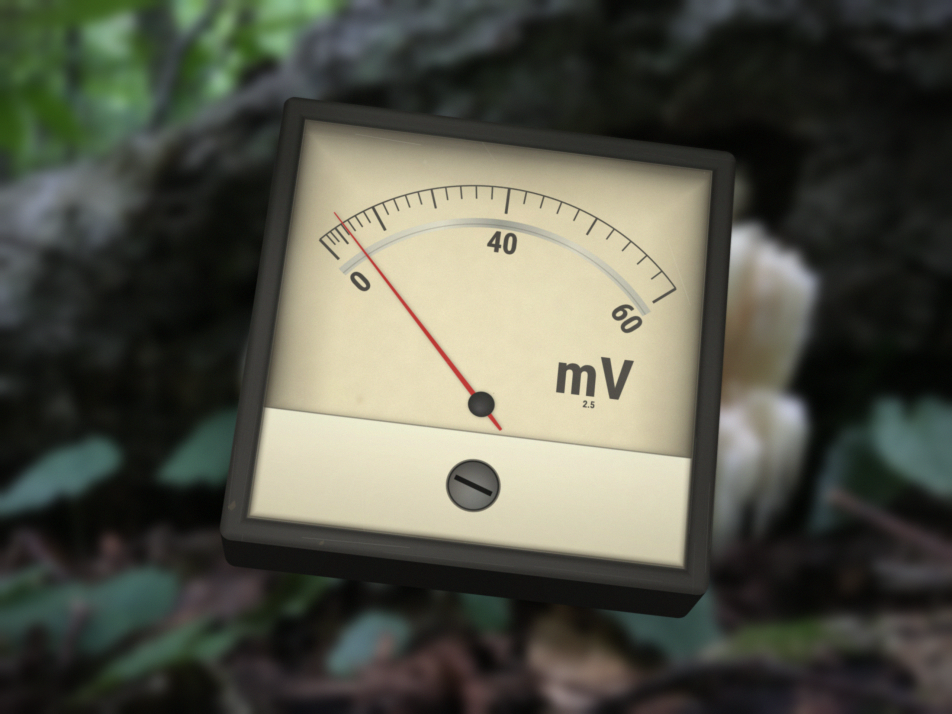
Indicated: 12,mV
